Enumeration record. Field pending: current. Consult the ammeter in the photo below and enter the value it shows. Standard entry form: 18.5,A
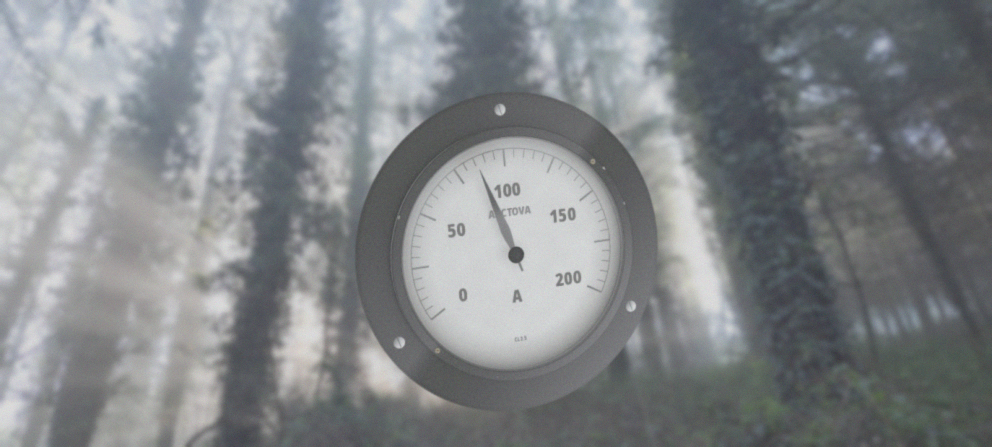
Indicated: 85,A
